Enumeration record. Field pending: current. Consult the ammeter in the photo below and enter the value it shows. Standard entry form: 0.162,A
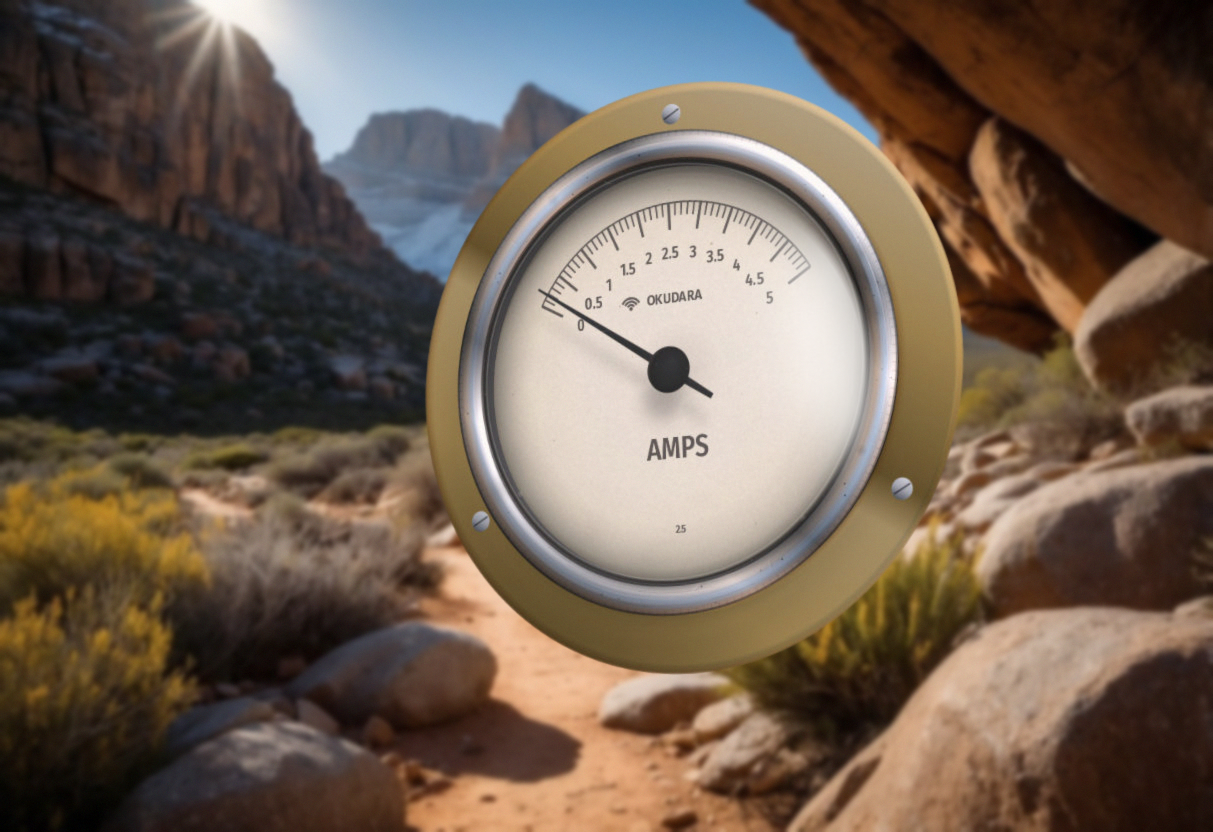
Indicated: 0.2,A
